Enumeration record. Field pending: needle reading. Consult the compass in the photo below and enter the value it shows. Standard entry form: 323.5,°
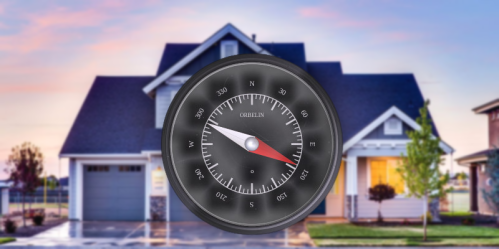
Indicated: 115,°
